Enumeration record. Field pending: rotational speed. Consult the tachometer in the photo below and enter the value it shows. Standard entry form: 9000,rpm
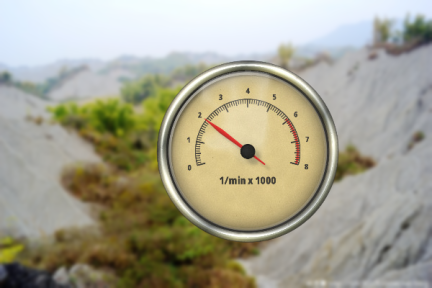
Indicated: 2000,rpm
